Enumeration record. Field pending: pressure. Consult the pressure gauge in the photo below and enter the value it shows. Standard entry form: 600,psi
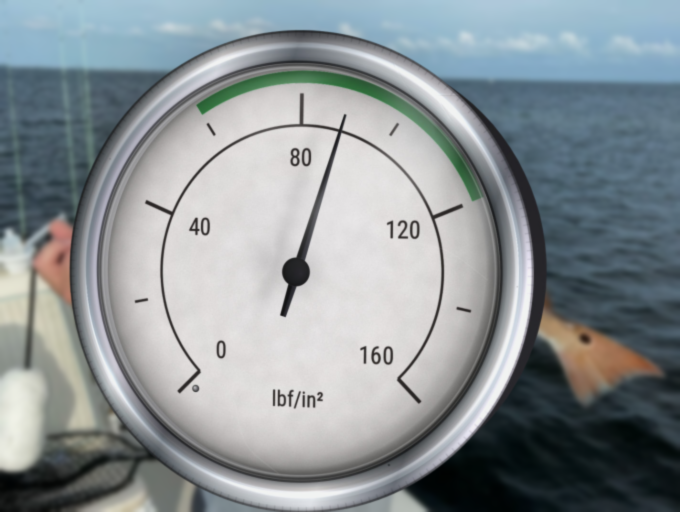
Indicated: 90,psi
